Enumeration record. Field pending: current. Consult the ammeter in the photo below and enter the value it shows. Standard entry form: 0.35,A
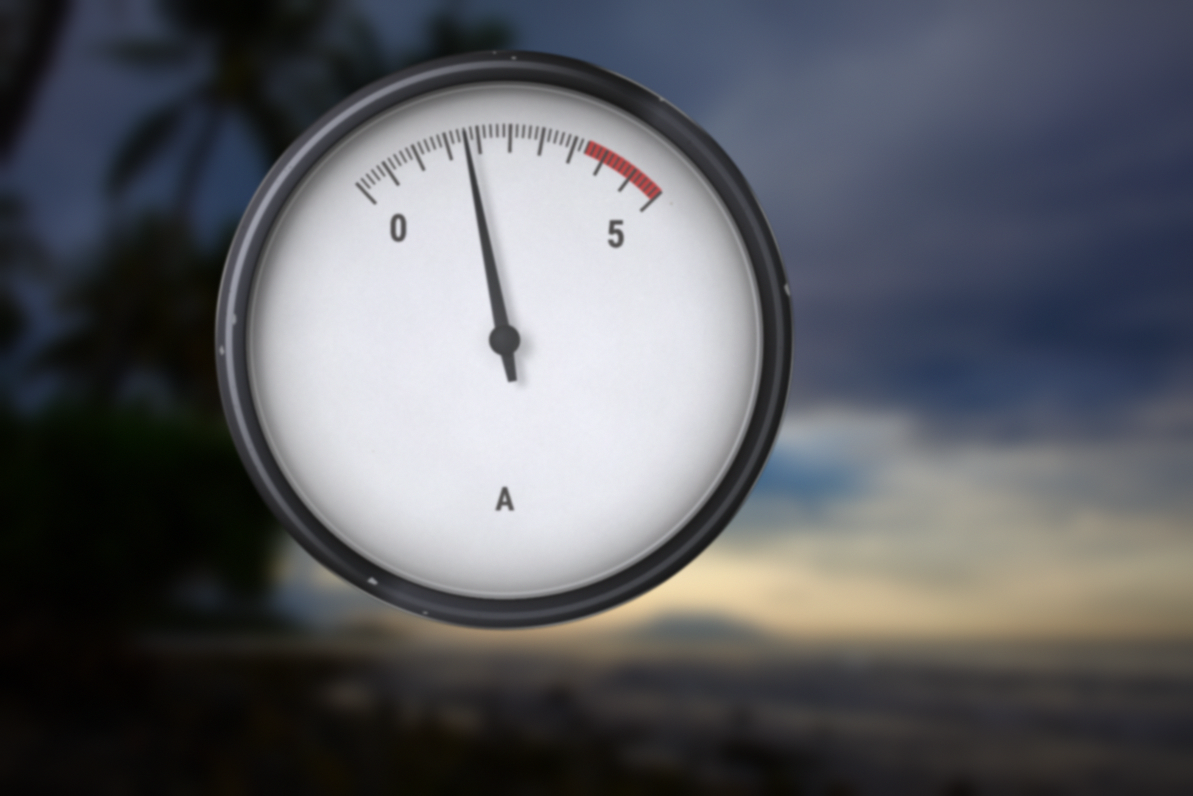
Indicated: 1.8,A
